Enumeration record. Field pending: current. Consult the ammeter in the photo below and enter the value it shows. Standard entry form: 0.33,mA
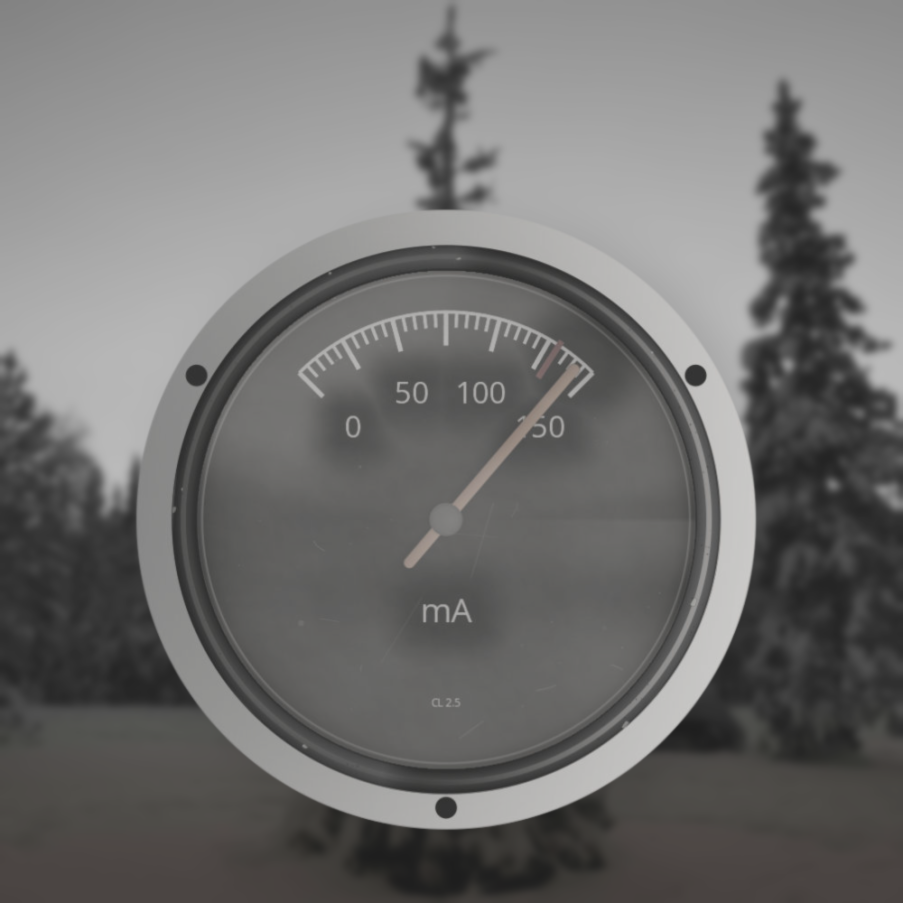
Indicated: 142.5,mA
